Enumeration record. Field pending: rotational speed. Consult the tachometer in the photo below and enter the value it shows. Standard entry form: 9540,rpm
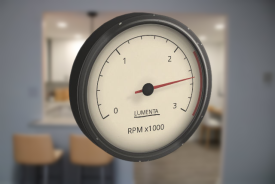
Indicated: 2500,rpm
